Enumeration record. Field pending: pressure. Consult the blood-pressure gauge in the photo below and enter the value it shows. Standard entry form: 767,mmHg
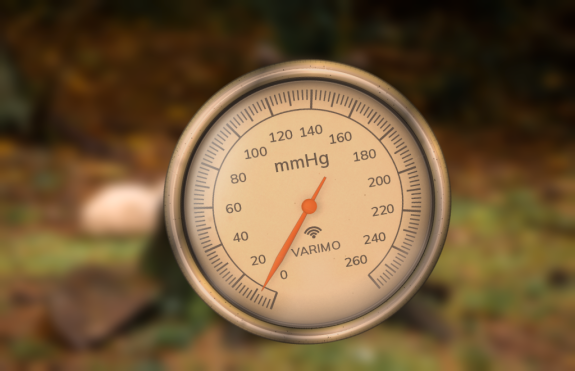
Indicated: 8,mmHg
